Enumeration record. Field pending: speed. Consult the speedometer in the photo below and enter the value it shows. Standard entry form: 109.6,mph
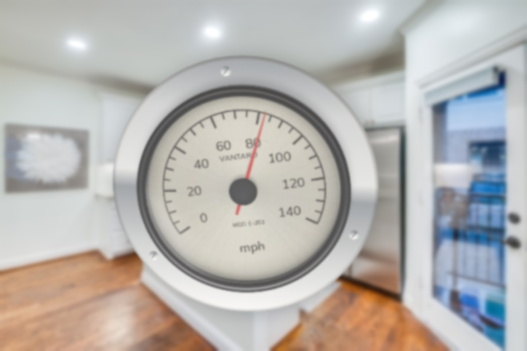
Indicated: 82.5,mph
